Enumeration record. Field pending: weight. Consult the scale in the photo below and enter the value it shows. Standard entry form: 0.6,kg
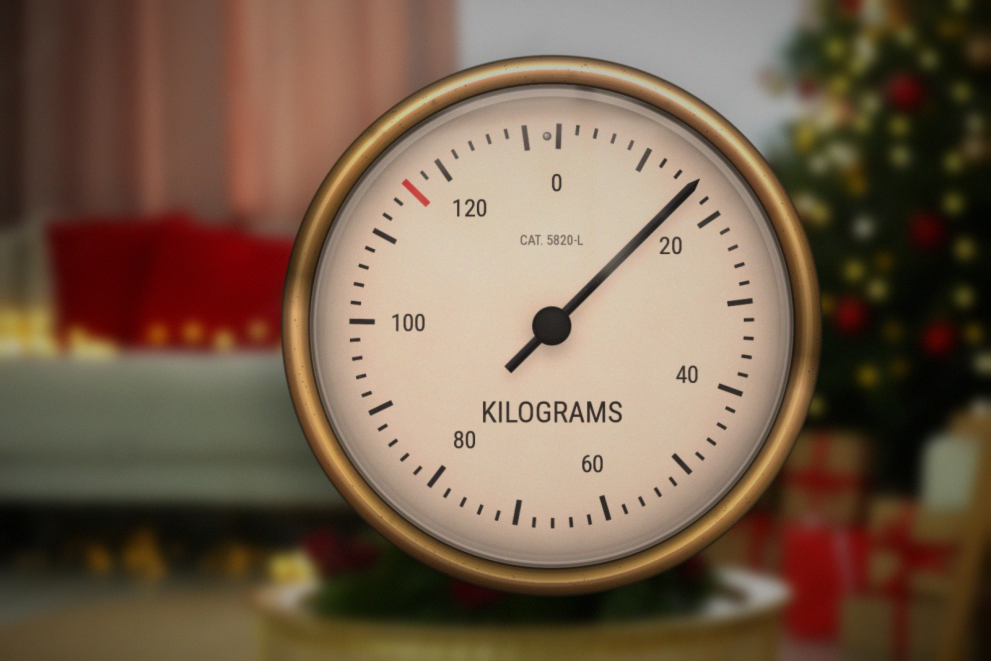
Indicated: 16,kg
